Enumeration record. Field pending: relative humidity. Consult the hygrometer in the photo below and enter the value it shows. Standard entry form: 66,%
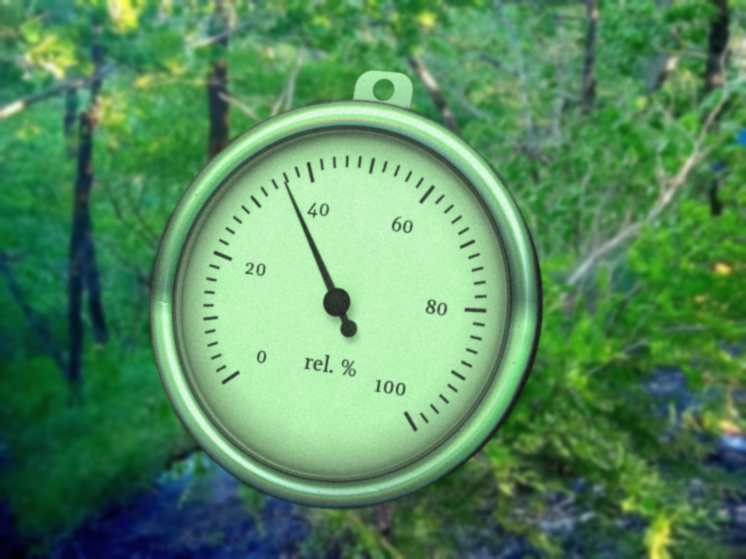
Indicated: 36,%
